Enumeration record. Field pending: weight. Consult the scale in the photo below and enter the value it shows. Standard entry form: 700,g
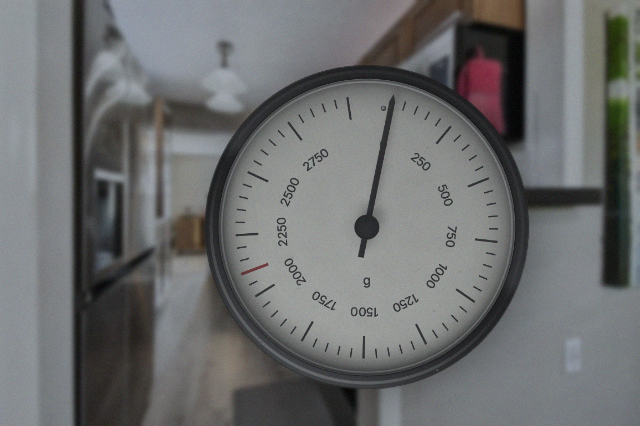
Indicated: 0,g
